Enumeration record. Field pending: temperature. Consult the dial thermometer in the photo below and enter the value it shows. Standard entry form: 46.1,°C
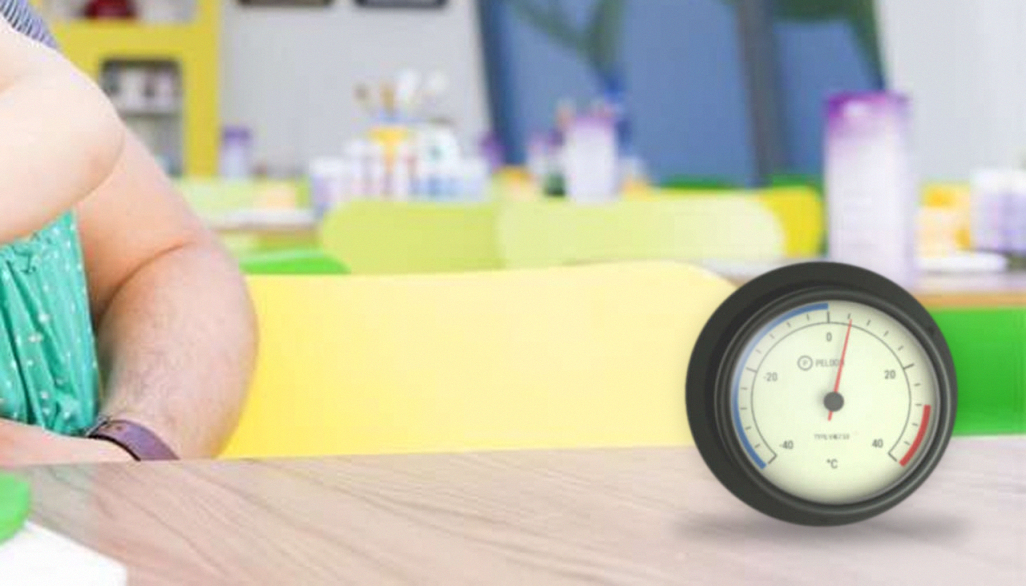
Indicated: 4,°C
